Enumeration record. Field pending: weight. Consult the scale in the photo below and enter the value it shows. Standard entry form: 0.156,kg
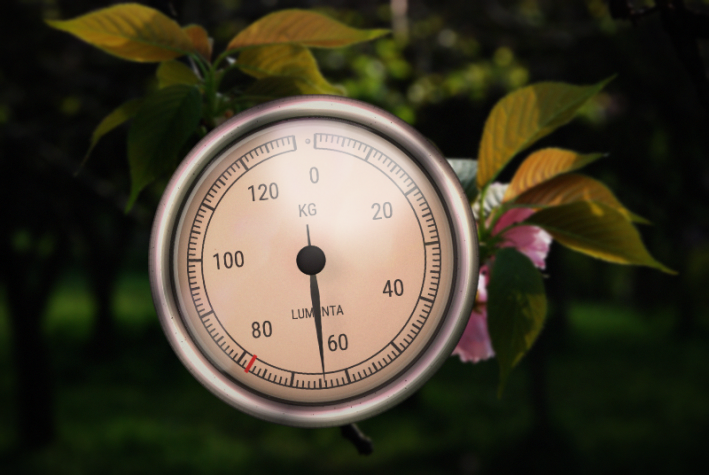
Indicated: 64,kg
